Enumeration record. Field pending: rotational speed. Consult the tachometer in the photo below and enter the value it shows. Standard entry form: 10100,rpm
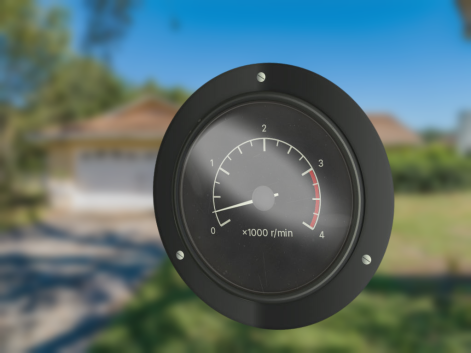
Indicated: 250,rpm
